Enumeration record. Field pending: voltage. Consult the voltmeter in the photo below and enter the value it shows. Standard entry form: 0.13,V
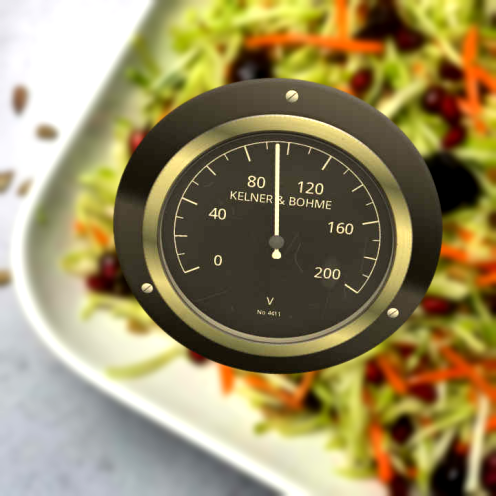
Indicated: 95,V
